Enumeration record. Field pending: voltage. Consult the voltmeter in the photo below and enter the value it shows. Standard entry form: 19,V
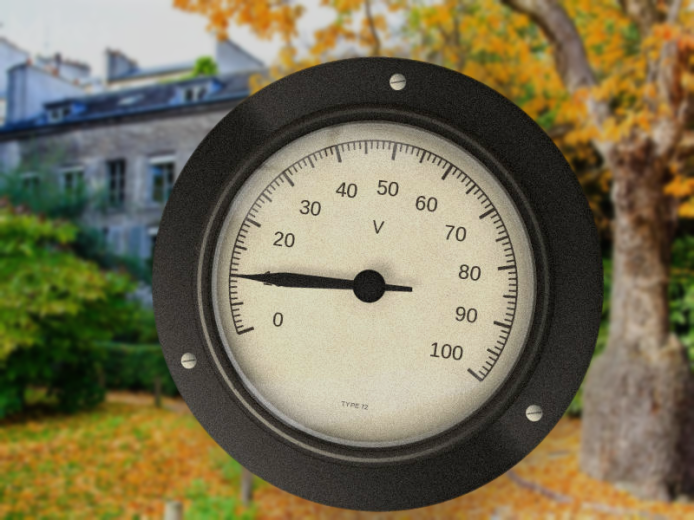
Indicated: 10,V
